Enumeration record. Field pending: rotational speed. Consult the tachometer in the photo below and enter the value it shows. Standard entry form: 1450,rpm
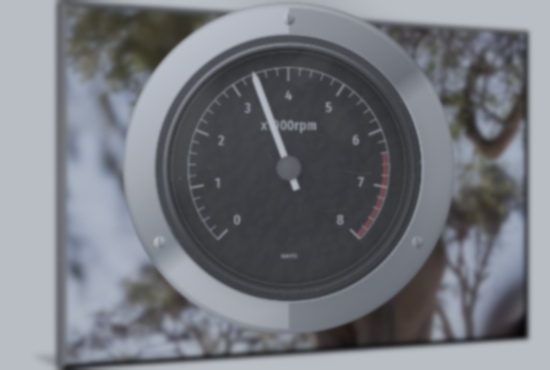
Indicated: 3400,rpm
